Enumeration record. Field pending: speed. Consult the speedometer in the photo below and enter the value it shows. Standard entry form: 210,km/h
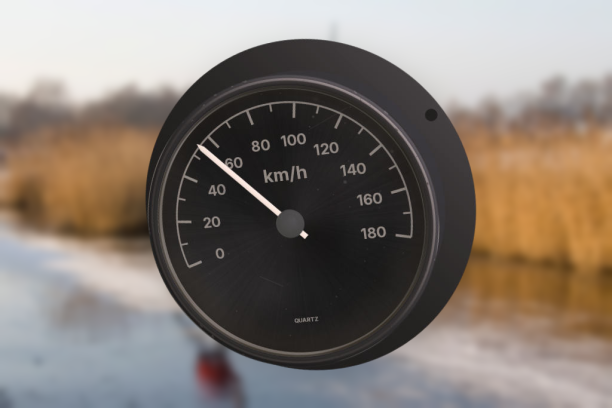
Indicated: 55,km/h
